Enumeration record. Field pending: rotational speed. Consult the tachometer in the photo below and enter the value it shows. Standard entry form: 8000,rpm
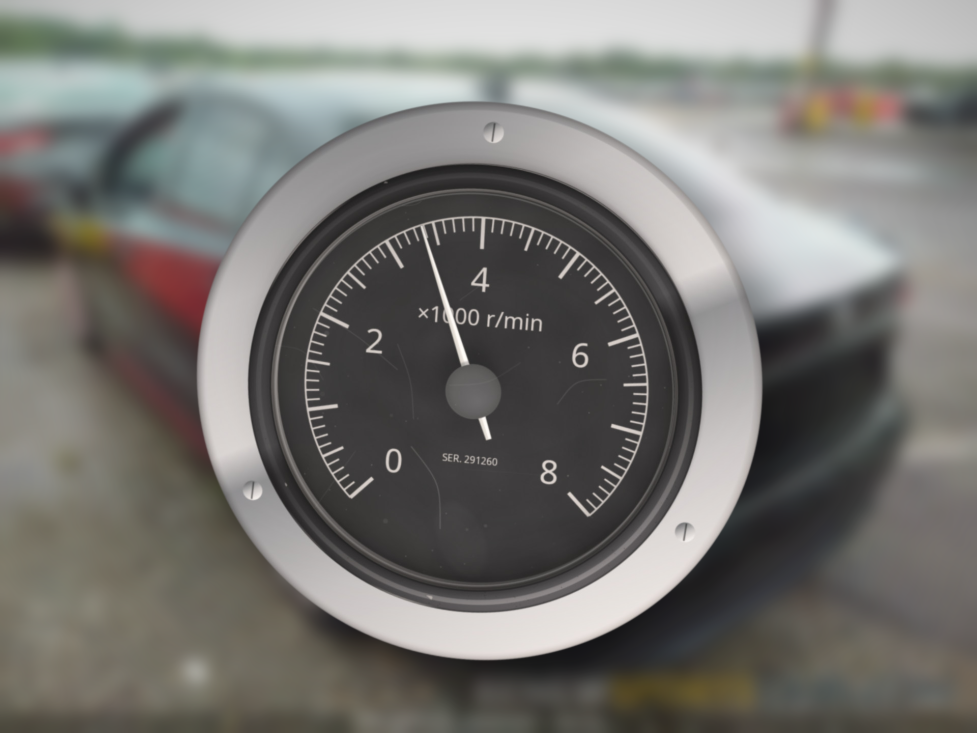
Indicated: 3400,rpm
